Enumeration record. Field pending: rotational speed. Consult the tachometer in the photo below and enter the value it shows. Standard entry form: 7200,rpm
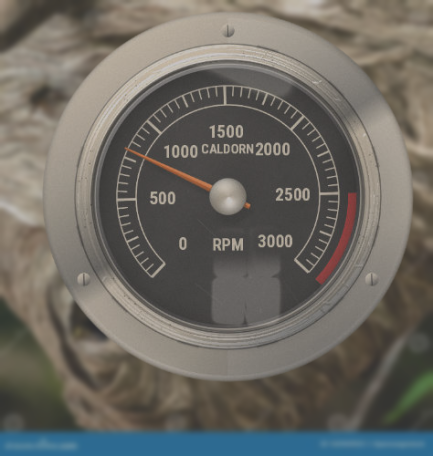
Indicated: 800,rpm
